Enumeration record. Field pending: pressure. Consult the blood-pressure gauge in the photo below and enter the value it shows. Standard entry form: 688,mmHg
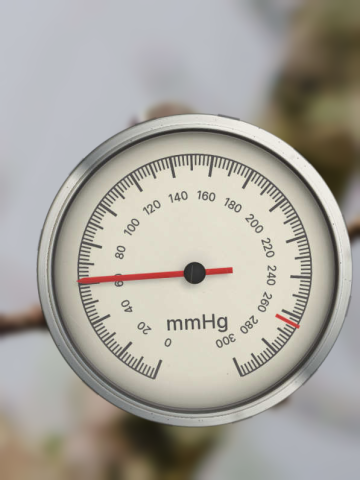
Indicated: 62,mmHg
